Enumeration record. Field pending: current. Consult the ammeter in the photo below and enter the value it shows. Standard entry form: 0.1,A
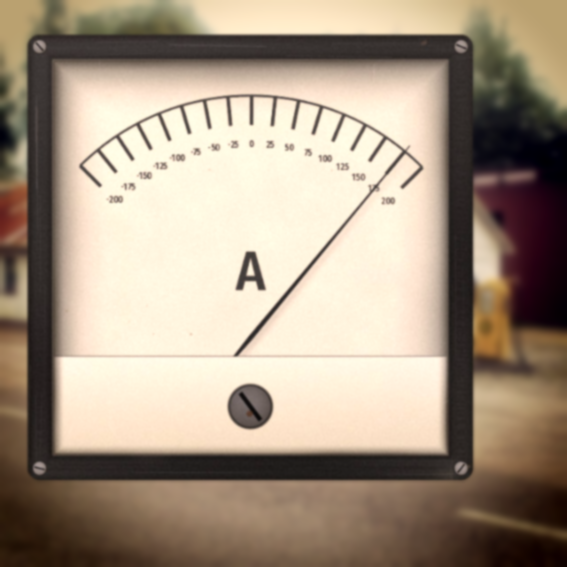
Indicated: 175,A
